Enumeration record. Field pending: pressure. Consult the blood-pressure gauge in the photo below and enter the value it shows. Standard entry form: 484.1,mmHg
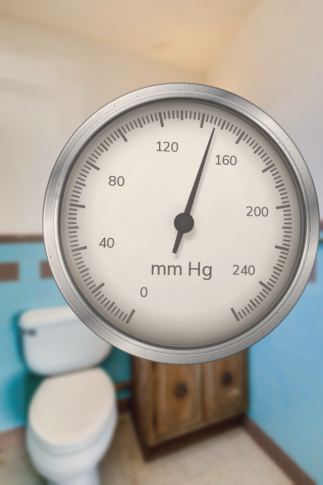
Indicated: 146,mmHg
